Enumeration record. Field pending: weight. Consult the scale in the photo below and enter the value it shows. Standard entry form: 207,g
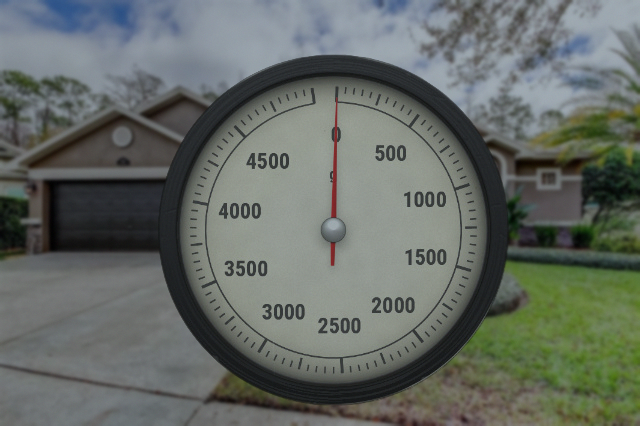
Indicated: 0,g
